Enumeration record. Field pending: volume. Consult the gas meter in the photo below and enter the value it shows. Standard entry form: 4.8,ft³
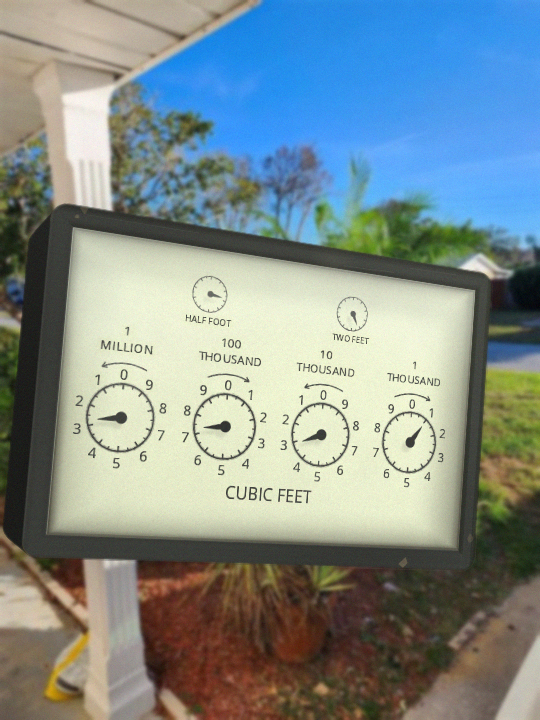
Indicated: 273100,ft³
